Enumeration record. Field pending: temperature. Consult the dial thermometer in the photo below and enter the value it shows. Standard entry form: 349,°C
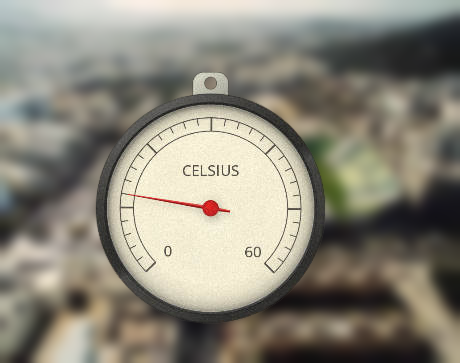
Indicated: 12,°C
